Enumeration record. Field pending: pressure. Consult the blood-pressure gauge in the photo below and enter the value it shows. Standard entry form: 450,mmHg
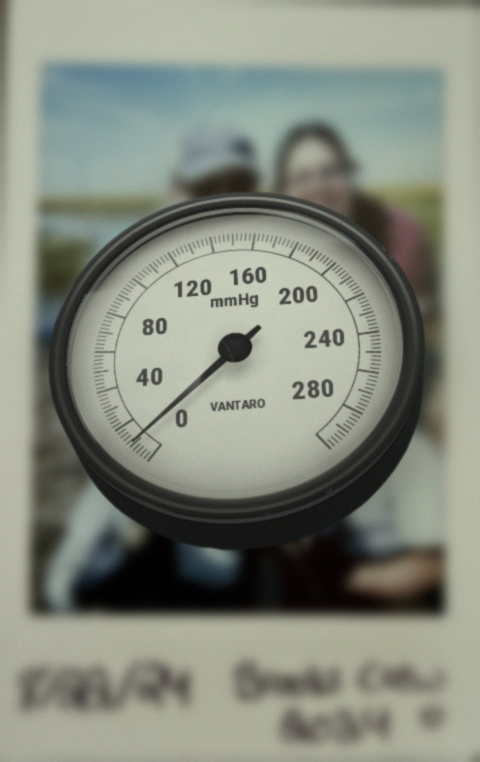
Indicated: 10,mmHg
